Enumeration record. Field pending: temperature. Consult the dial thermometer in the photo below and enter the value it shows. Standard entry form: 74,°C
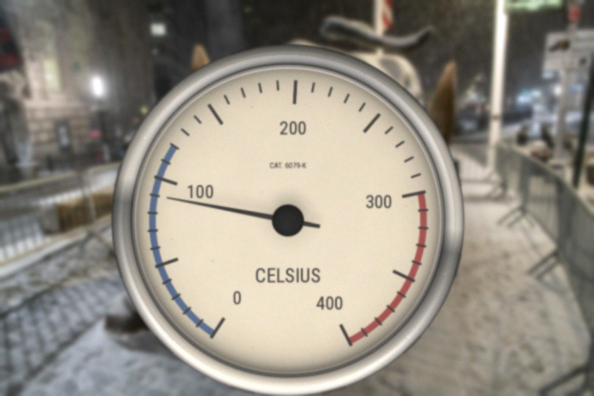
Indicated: 90,°C
